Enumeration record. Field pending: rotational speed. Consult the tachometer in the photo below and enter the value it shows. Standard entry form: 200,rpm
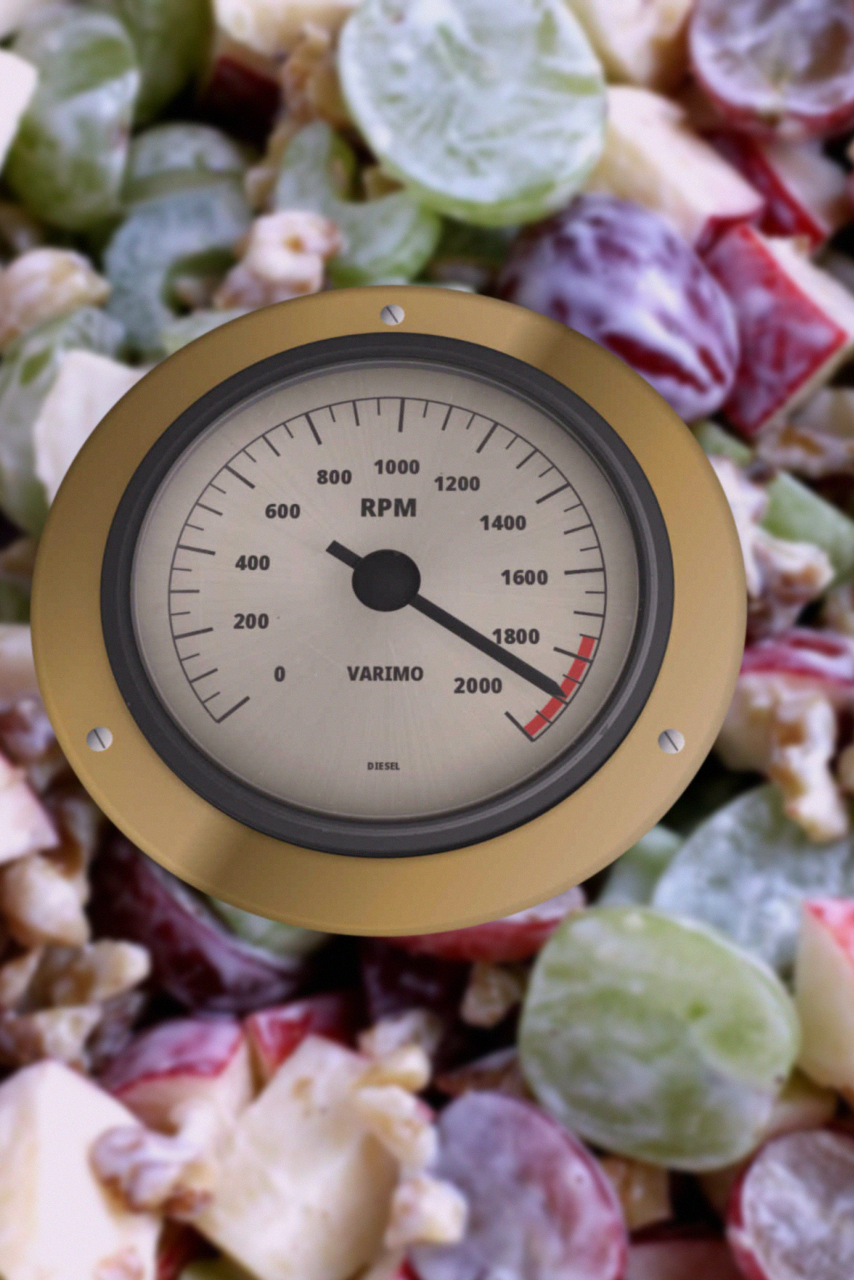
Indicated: 1900,rpm
